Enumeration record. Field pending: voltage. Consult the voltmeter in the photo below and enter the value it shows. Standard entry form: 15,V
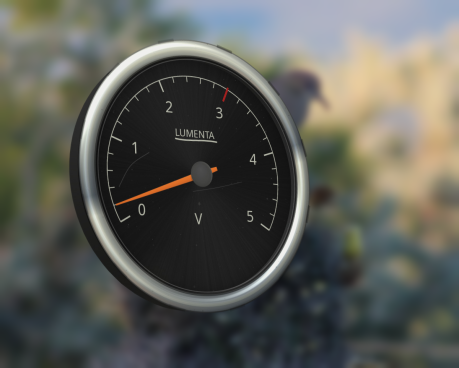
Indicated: 0.2,V
